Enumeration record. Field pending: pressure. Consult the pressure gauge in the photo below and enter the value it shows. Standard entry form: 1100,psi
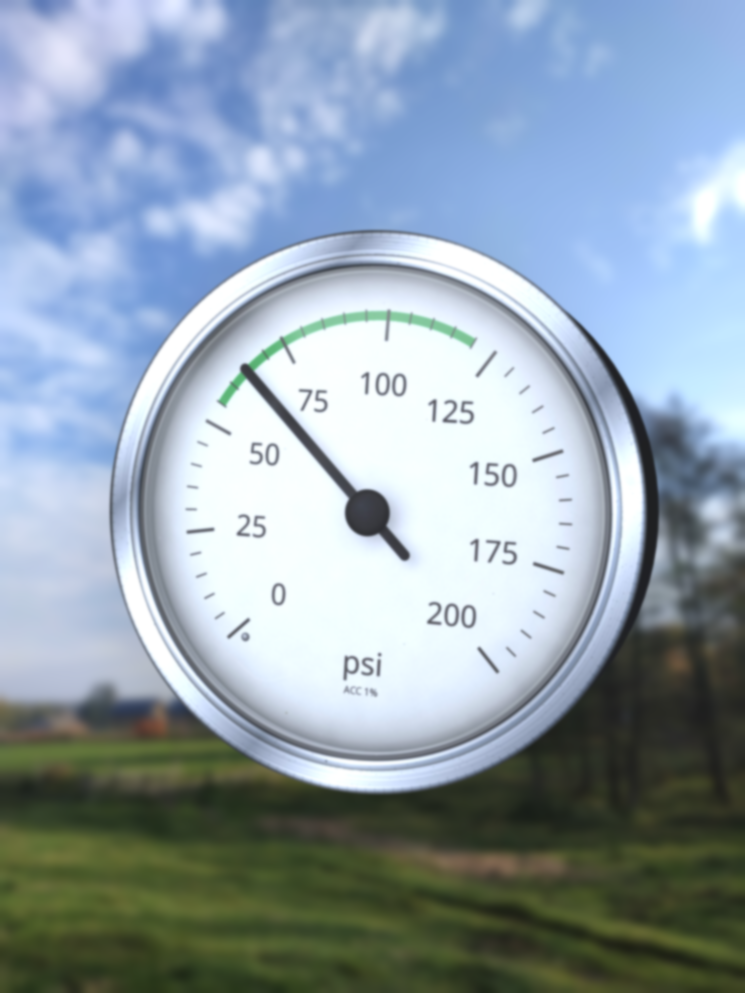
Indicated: 65,psi
